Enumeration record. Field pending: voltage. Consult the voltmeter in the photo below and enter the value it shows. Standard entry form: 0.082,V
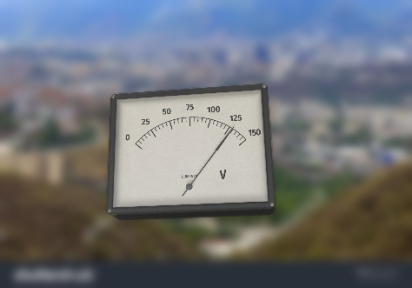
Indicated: 130,V
